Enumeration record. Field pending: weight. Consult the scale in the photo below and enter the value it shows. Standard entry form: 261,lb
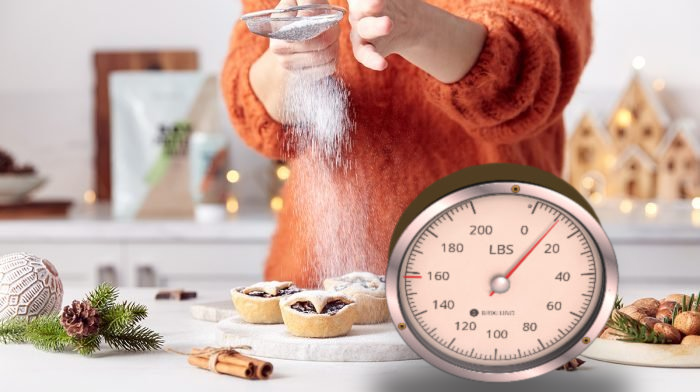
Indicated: 10,lb
